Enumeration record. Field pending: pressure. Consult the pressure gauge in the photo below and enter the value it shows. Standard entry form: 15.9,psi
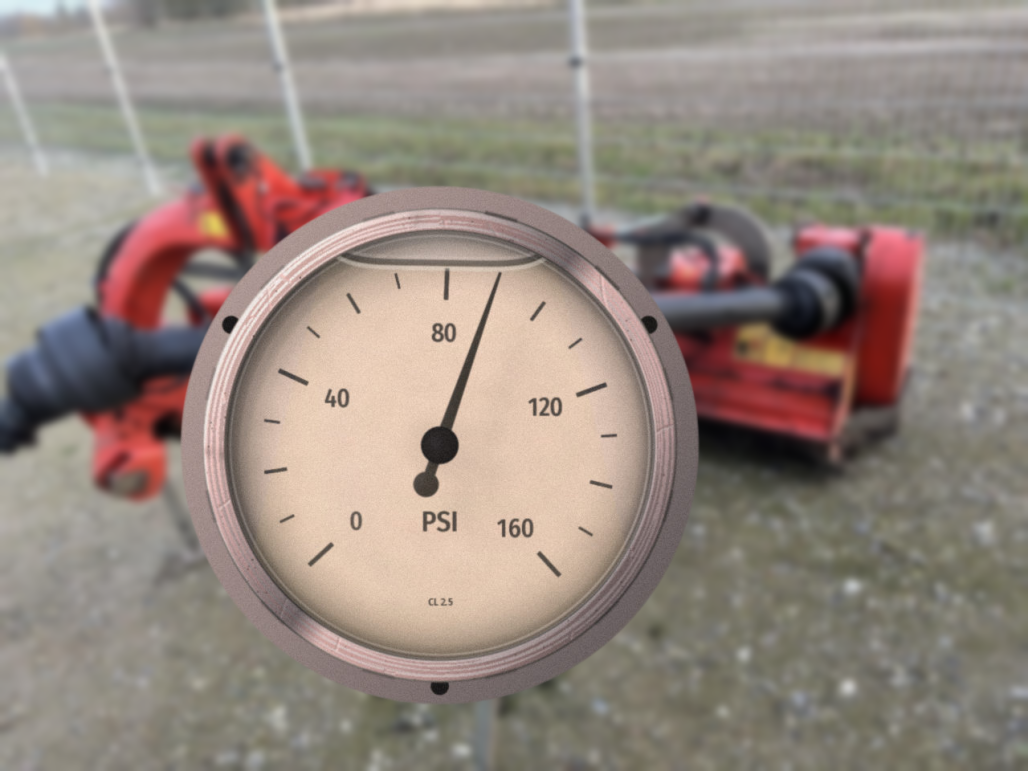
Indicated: 90,psi
